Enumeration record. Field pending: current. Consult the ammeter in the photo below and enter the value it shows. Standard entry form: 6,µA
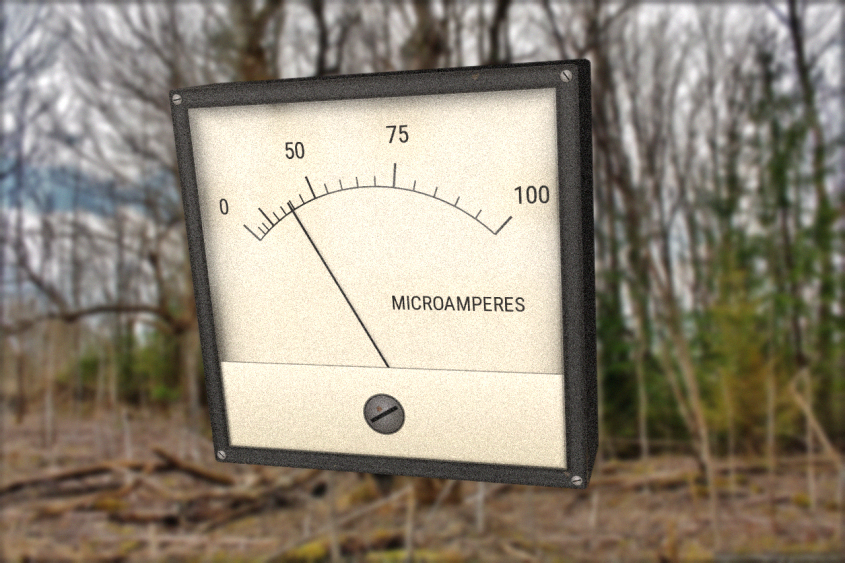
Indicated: 40,µA
